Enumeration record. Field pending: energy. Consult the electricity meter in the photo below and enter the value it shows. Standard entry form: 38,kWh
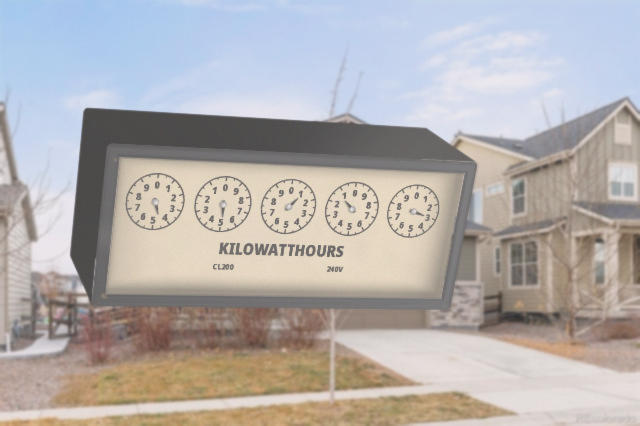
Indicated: 45113,kWh
